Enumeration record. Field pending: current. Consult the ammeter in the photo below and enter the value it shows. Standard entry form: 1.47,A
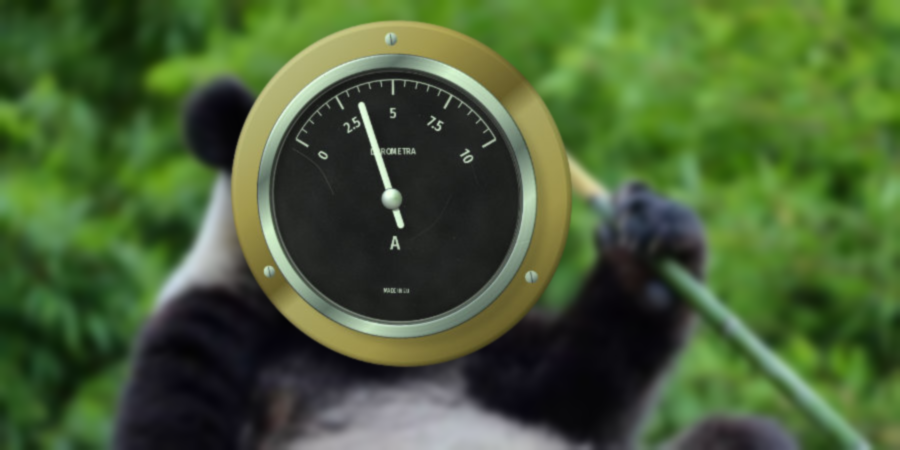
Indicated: 3.5,A
